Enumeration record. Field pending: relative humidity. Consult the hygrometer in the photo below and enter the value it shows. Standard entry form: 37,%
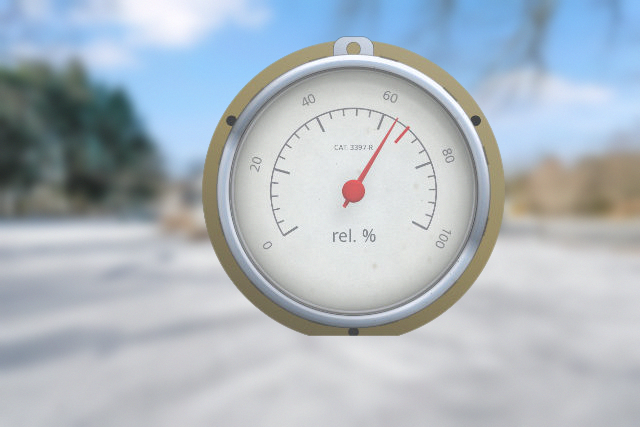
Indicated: 64,%
